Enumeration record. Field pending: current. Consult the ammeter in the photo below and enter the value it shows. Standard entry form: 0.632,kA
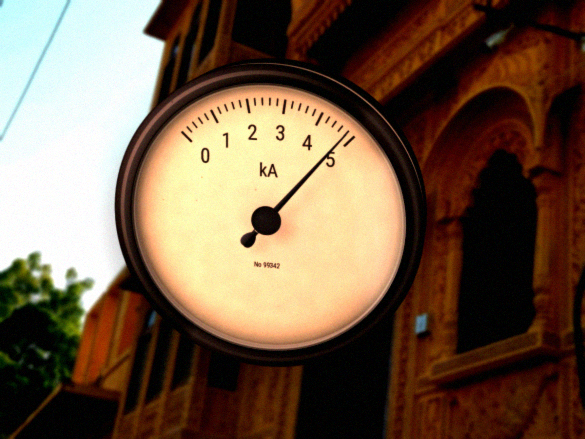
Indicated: 4.8,kA
